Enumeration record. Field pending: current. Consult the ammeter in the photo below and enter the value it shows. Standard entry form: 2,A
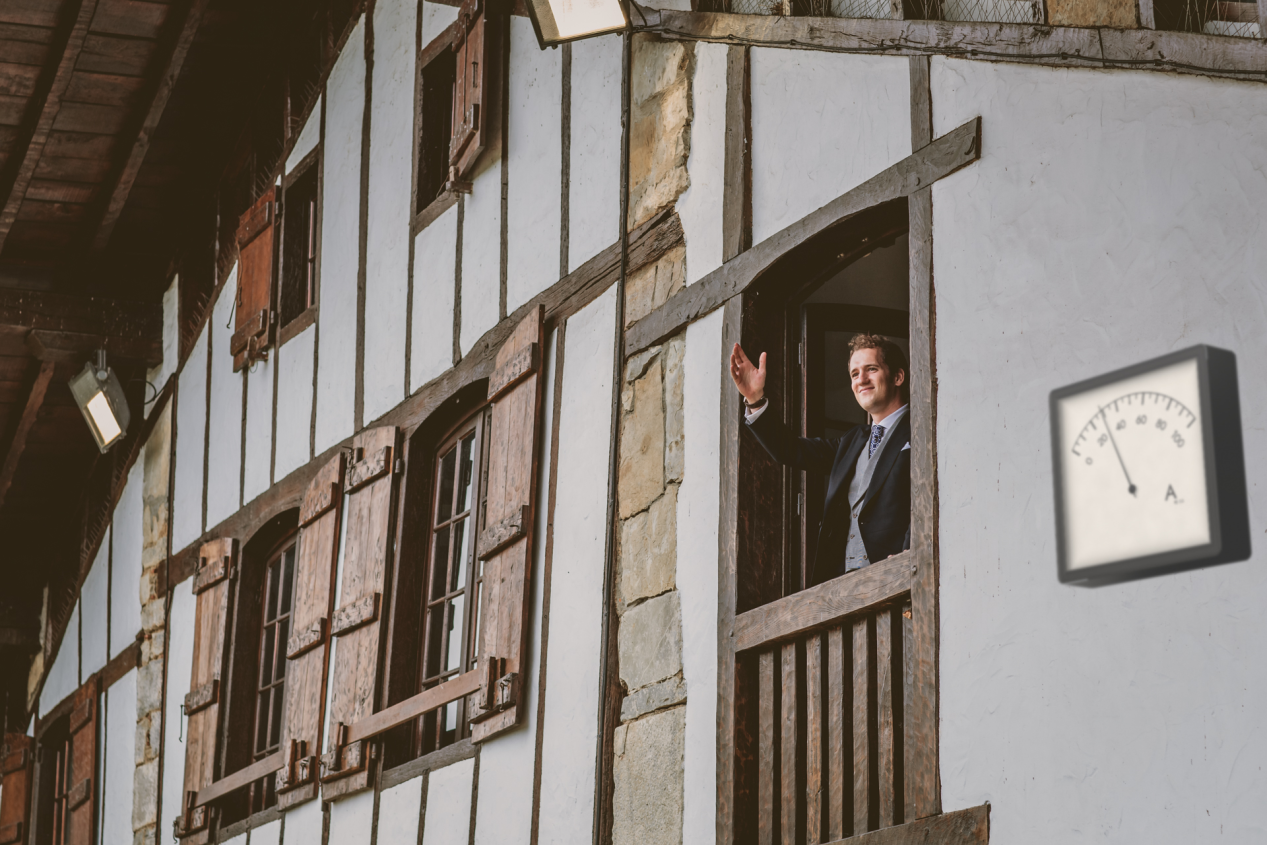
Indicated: 30,A
